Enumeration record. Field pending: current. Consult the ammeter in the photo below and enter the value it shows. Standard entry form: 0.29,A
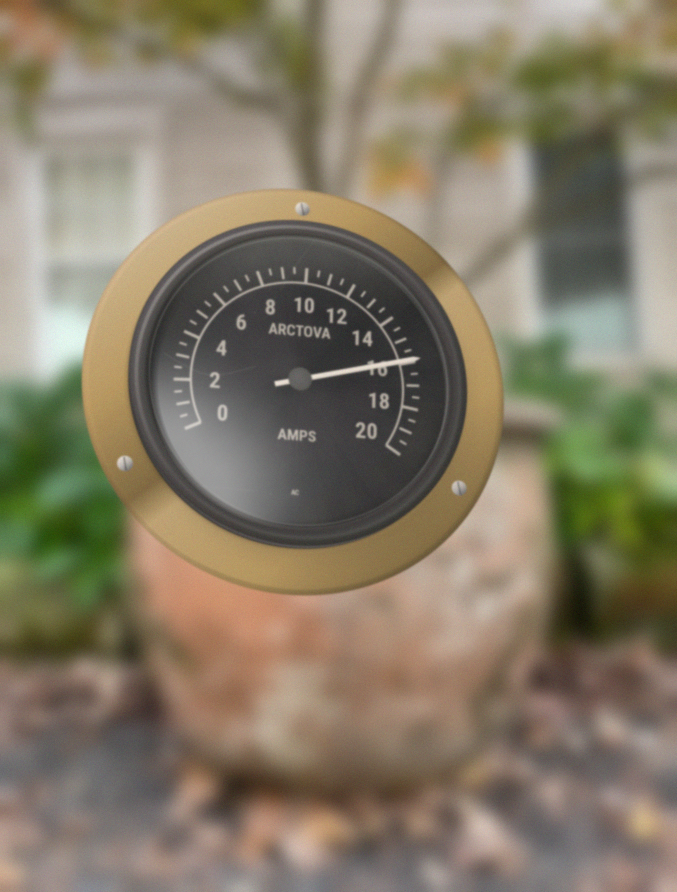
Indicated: 16,A
